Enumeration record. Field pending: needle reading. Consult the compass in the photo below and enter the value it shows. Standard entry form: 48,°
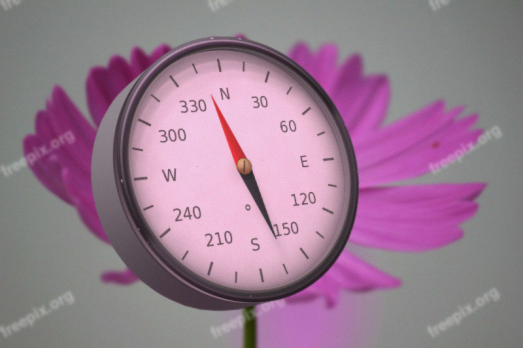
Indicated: 345,°
